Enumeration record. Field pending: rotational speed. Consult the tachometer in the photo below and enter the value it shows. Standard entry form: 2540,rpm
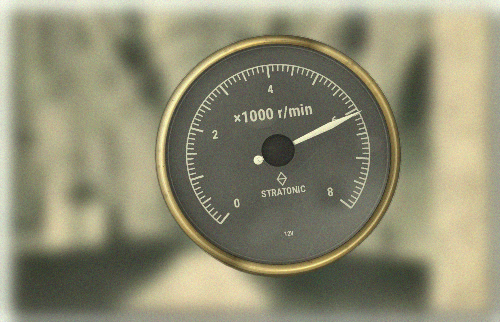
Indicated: 6100,rpm
